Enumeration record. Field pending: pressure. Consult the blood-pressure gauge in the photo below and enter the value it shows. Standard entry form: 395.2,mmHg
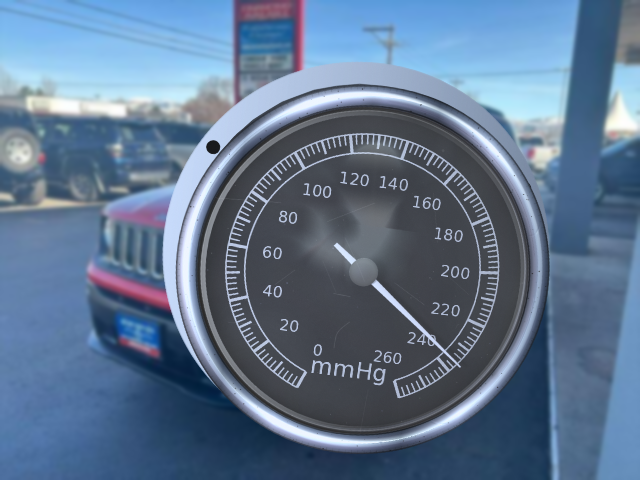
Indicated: 236,mmHg
